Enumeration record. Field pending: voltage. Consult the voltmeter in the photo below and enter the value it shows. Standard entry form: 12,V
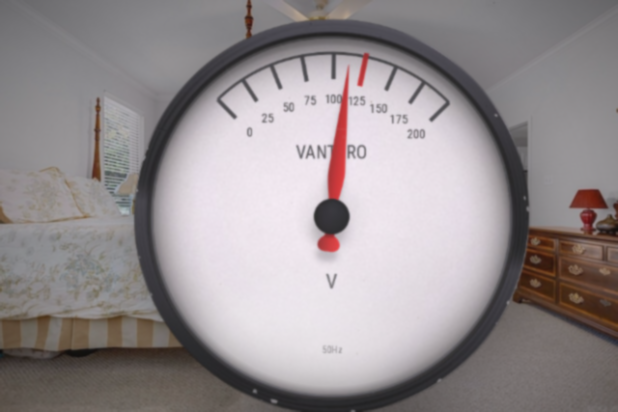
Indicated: 112.5,V
